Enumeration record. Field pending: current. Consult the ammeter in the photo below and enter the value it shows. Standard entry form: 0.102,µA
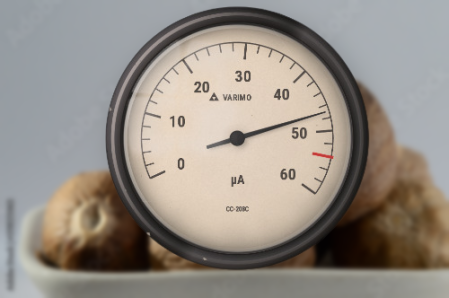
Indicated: 47,µA
